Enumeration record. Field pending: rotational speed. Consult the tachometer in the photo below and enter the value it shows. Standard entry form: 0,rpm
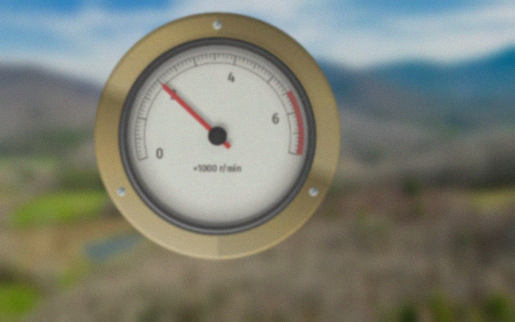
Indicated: 2000,rpm
